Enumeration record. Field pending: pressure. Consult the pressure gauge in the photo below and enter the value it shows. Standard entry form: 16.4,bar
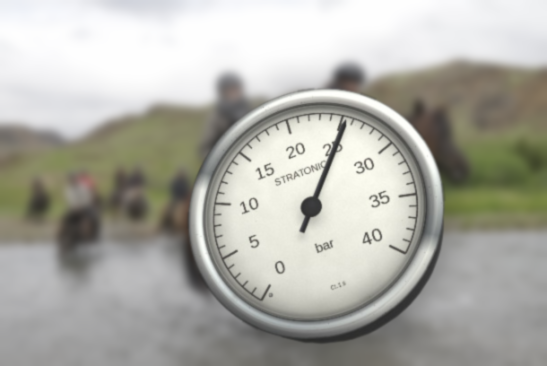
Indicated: 25.5,bar
